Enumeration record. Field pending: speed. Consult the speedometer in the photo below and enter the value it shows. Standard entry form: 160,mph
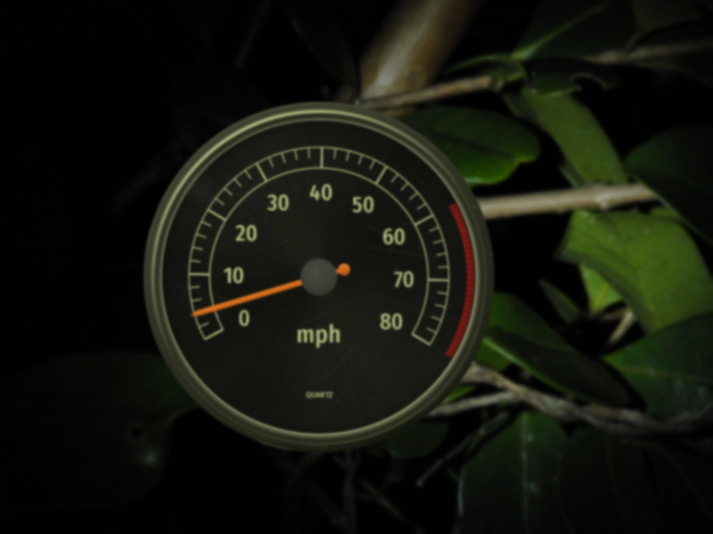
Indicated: 4,mph
